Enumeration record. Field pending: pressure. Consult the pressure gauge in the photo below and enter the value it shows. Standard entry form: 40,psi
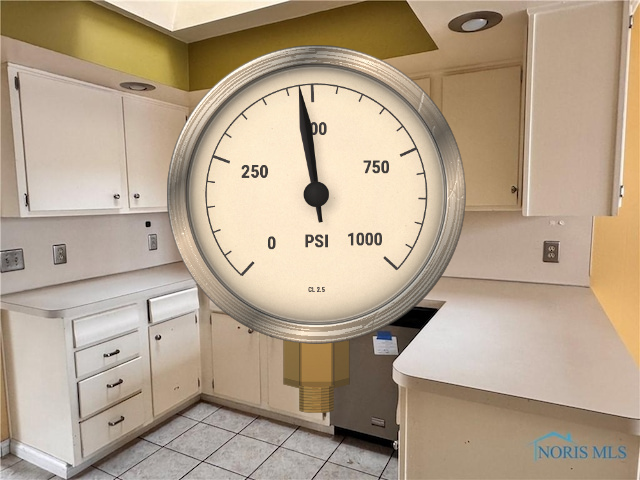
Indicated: 475,psi
